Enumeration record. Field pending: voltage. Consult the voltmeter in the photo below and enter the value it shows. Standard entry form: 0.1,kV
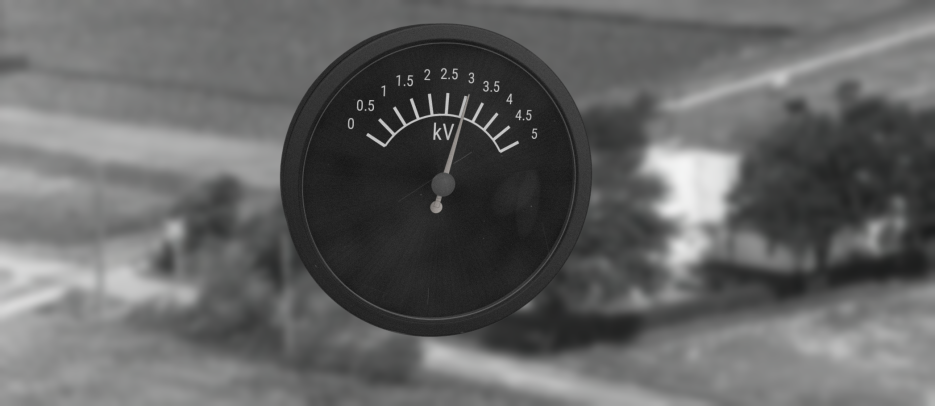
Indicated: 3,kV
